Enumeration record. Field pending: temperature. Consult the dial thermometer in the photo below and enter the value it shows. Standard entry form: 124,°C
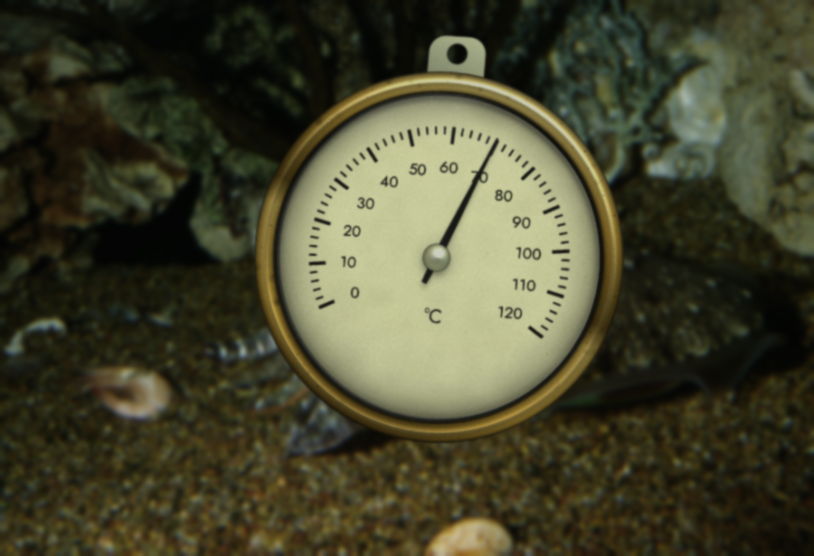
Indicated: 70,°C
